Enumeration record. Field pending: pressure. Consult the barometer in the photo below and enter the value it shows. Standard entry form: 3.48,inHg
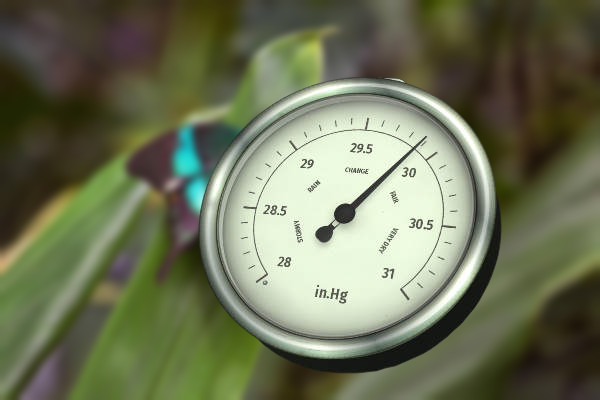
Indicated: 29.9,inHg
